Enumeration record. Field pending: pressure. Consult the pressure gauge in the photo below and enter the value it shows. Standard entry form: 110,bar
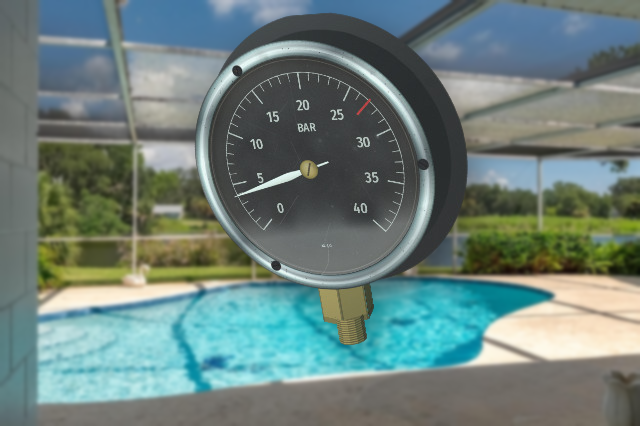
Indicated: 4,bar
